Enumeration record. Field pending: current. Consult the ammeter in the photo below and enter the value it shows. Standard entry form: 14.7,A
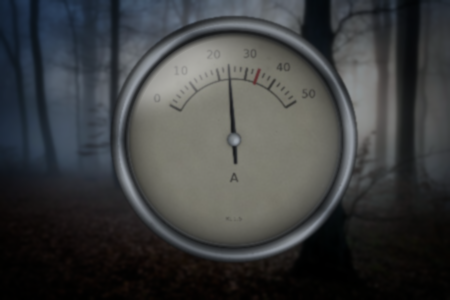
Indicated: 24,A
